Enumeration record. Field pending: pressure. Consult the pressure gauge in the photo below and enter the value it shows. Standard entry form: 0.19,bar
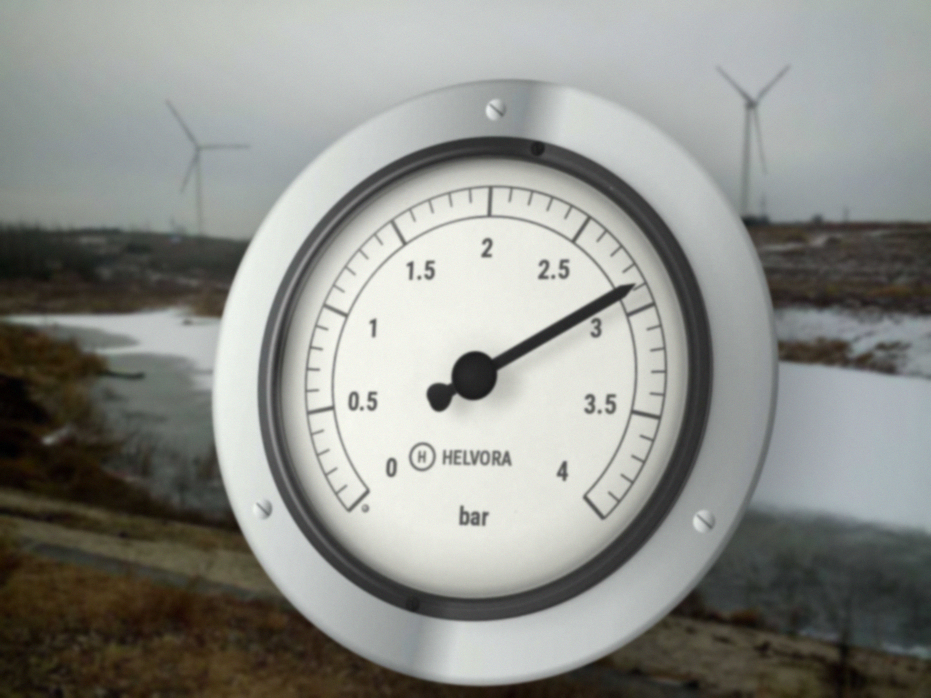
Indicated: 2.9,bar
